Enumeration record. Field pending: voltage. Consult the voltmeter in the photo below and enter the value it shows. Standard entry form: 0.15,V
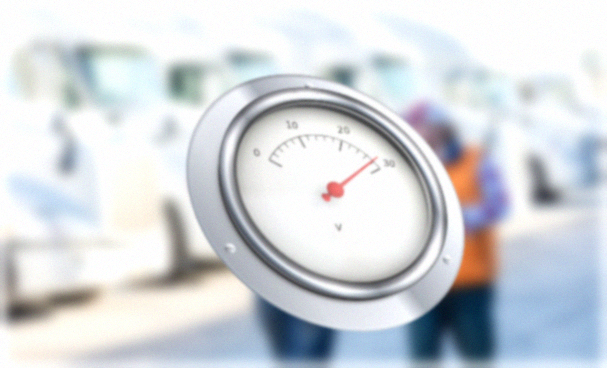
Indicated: 28,V
